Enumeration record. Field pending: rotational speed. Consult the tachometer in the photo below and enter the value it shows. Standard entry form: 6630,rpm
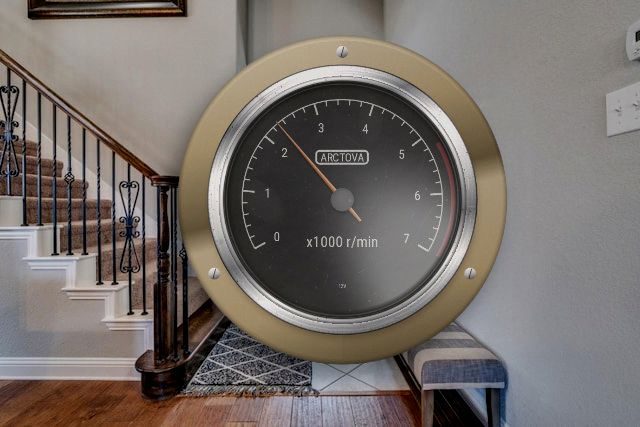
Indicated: 2300,rpm
